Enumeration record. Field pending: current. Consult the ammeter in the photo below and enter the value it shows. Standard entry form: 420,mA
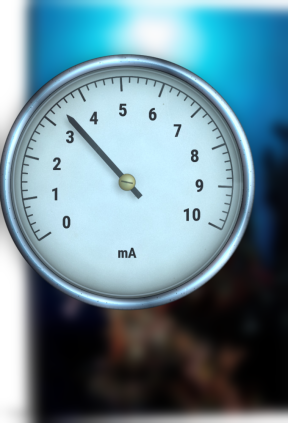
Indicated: 3.4,mA
